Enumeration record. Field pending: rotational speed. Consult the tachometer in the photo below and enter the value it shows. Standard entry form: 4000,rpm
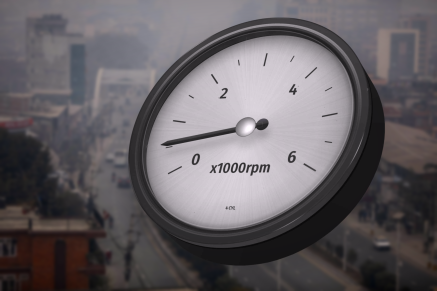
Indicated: 500,rpm
